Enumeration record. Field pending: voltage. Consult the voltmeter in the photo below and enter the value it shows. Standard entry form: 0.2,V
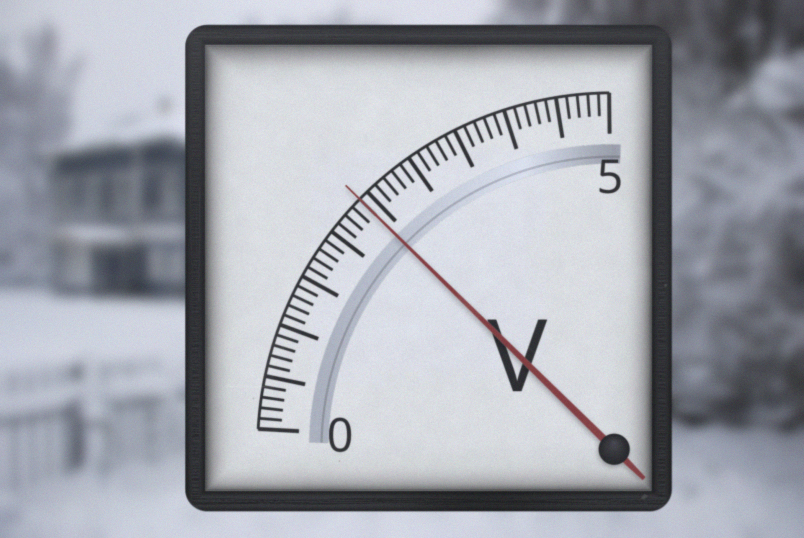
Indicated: 2.4,V
